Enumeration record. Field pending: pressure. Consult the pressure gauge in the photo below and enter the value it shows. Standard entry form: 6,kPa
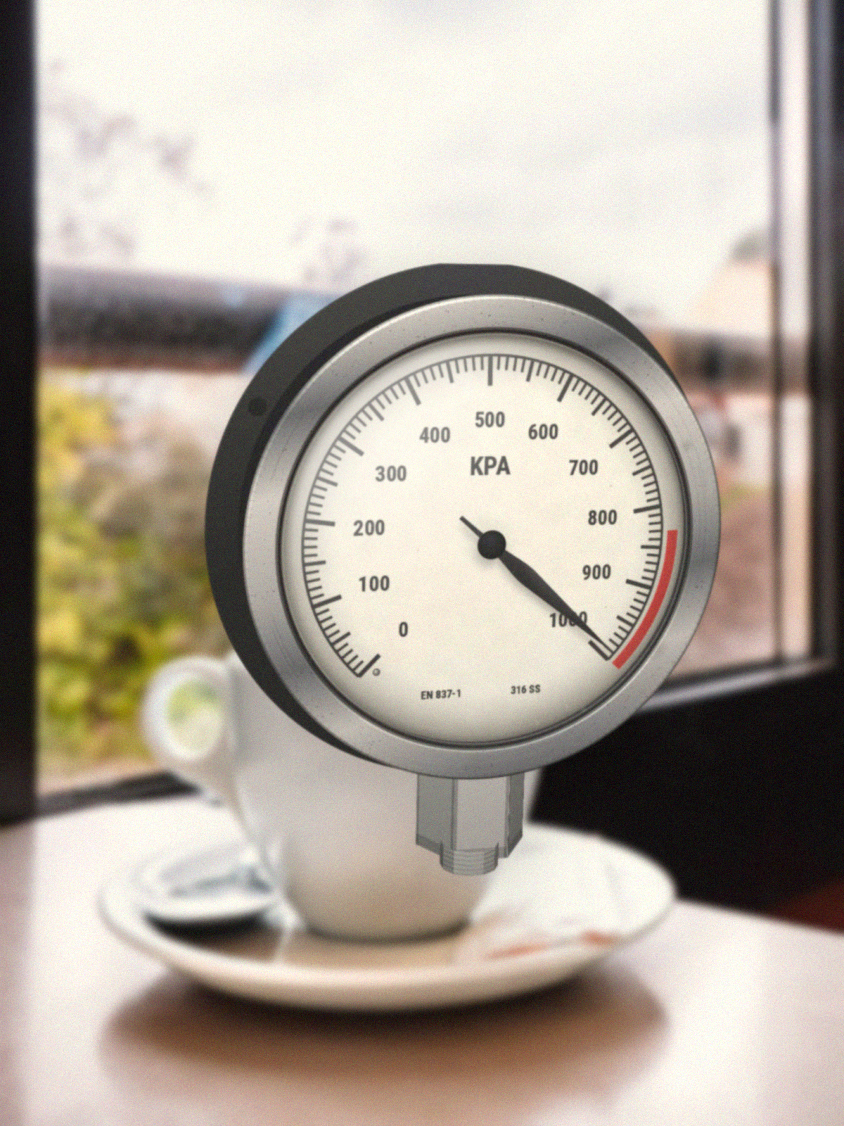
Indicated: 990,kPa
